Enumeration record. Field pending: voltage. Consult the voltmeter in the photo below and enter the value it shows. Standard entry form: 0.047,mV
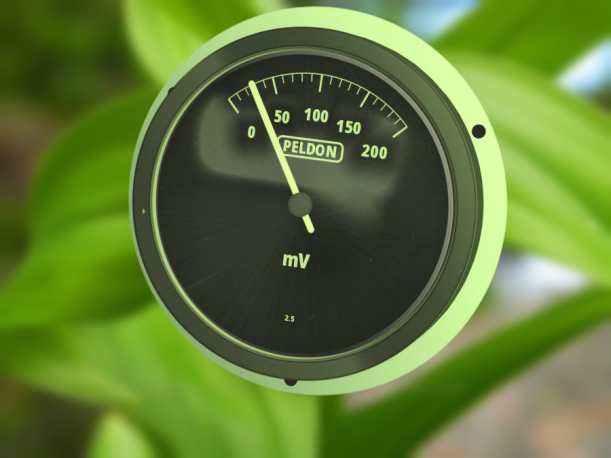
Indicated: 30,mV
